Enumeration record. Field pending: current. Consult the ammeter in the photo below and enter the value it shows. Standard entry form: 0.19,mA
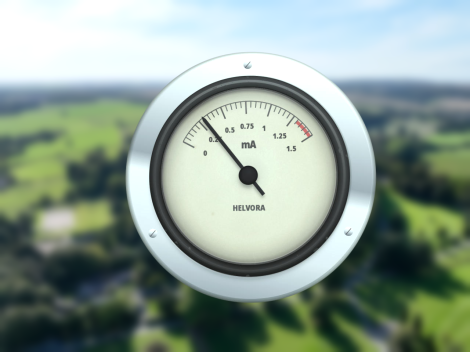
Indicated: 0.3,mA
